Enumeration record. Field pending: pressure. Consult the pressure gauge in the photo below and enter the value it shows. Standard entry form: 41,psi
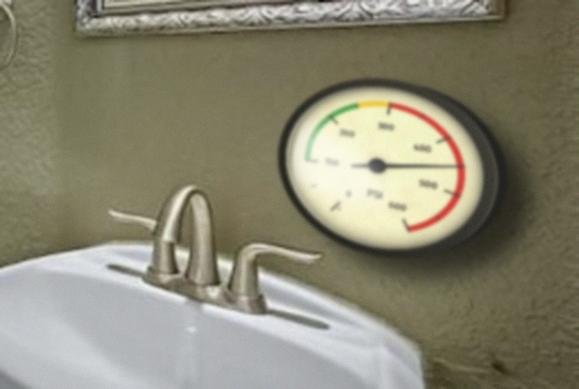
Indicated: 450,psi
